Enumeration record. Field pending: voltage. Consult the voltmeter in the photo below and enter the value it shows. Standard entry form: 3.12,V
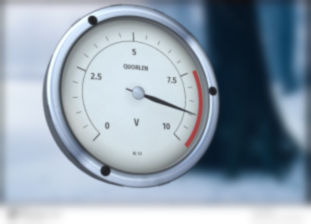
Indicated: 9,V
